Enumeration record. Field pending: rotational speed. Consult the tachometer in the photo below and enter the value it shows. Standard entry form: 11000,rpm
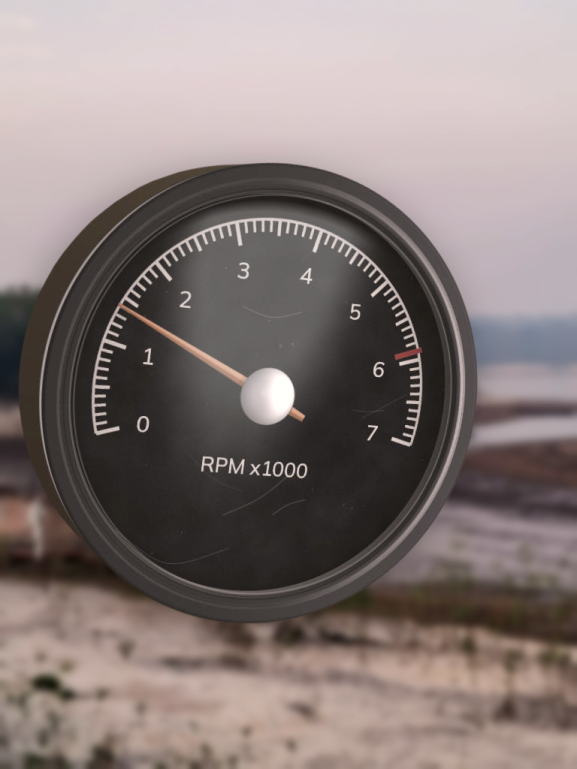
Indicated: 1400,rpm
